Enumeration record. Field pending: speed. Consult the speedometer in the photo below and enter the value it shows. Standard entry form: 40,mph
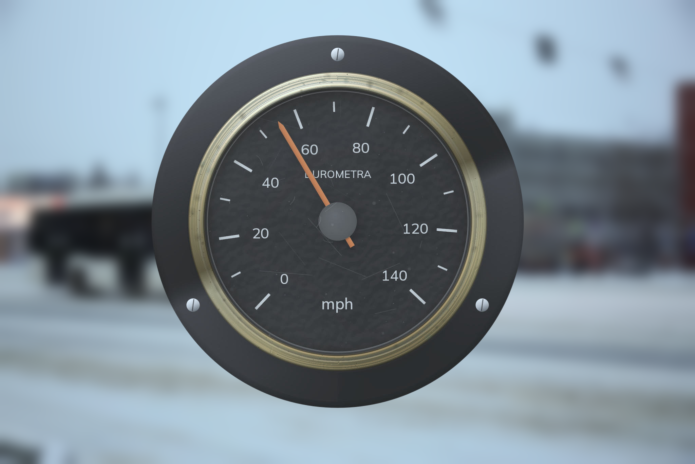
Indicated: 55,mph
